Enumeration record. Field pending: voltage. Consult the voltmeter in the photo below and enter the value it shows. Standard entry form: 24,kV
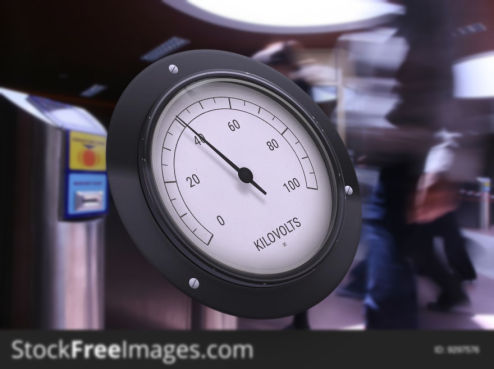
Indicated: 40,kV
